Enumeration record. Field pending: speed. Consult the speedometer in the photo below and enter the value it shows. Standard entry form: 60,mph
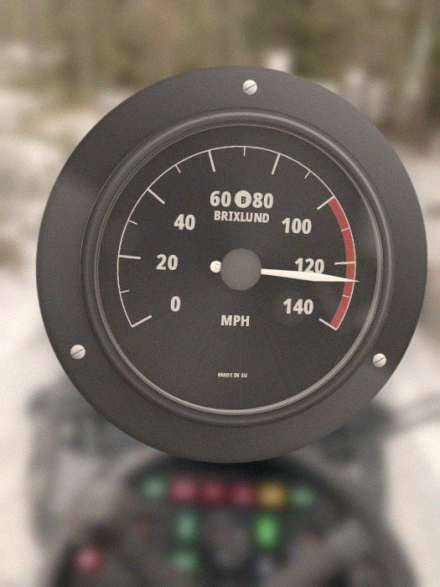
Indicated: 125,mph
